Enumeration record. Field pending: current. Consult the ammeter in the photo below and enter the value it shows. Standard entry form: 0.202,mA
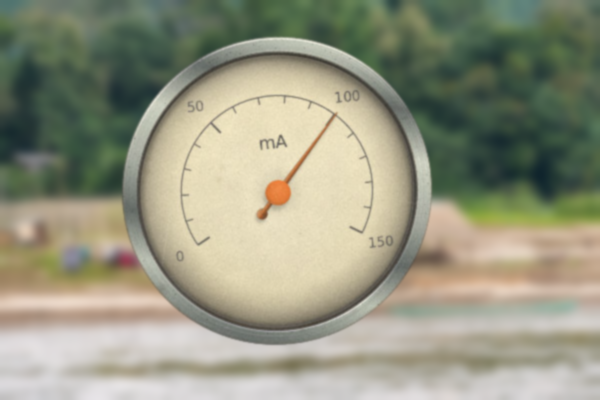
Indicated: 100,mA
